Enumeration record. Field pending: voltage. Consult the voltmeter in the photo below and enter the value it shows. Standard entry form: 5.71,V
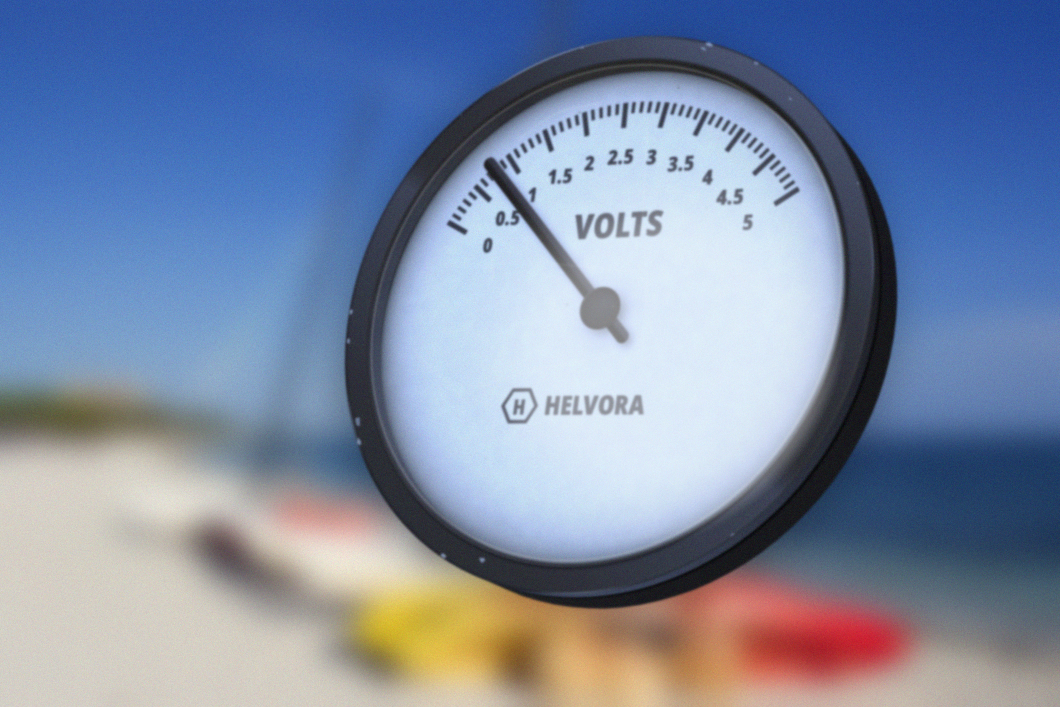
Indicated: 0.8,V
